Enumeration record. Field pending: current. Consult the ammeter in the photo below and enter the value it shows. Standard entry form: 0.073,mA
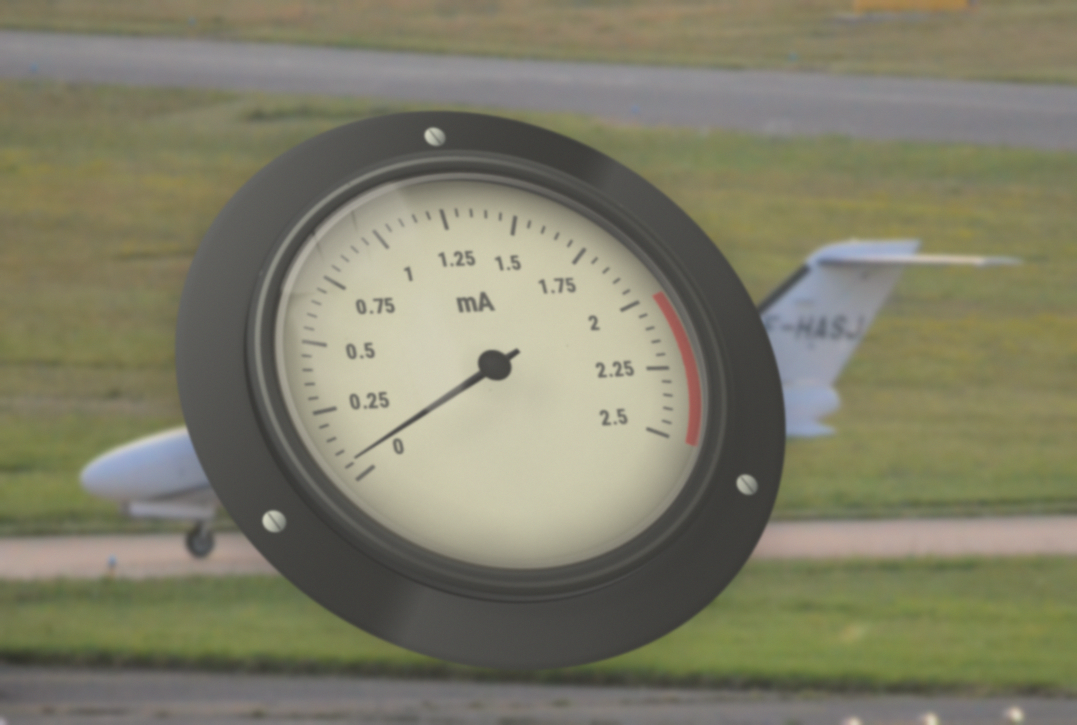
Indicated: 0.05,mA
